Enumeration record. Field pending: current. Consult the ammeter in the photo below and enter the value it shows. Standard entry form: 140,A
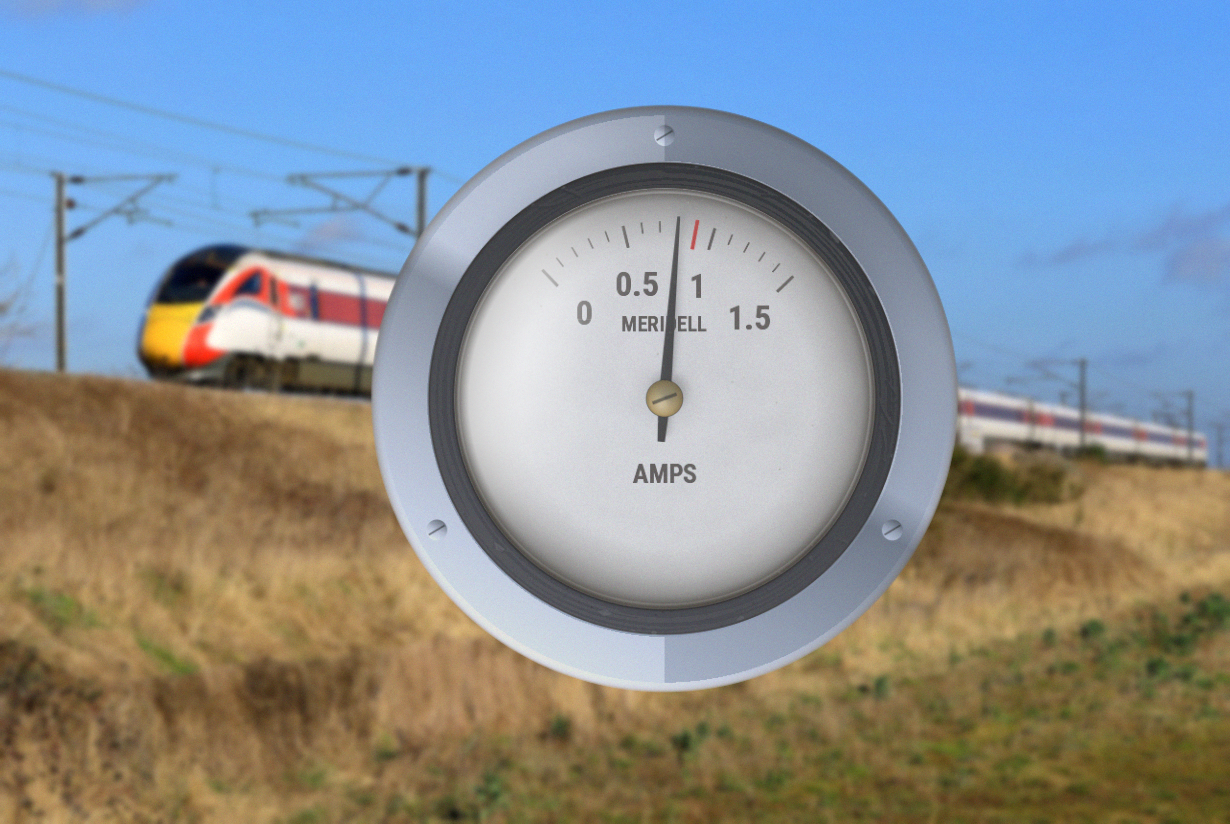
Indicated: 0.8,A
